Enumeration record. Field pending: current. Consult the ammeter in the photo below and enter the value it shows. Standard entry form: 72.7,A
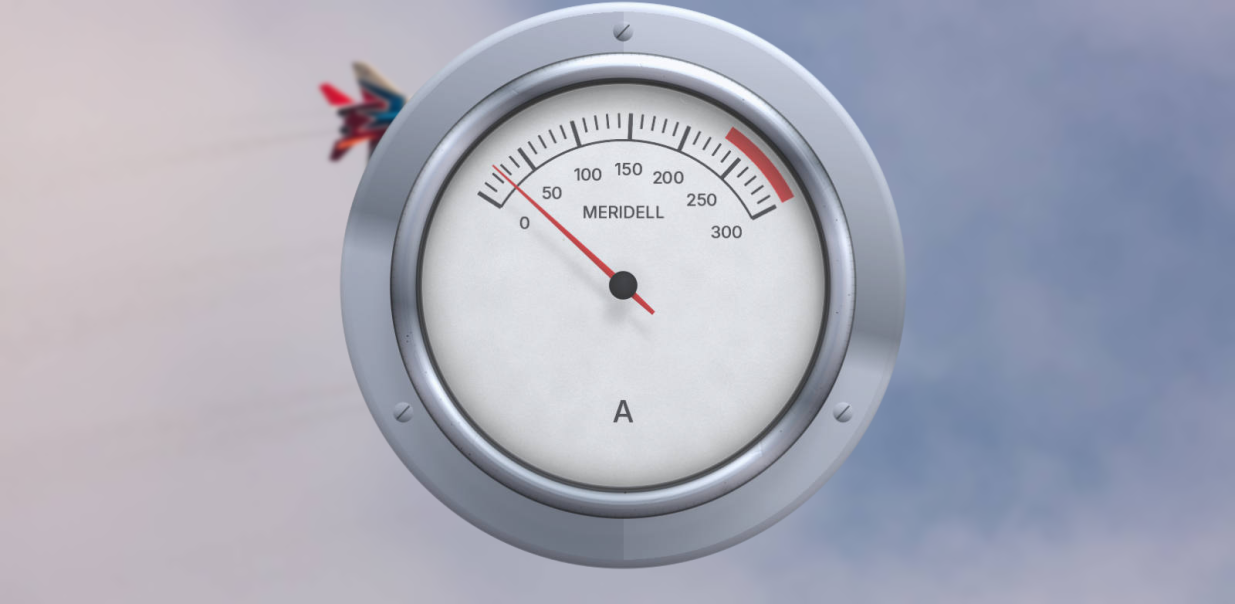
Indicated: 25,A
